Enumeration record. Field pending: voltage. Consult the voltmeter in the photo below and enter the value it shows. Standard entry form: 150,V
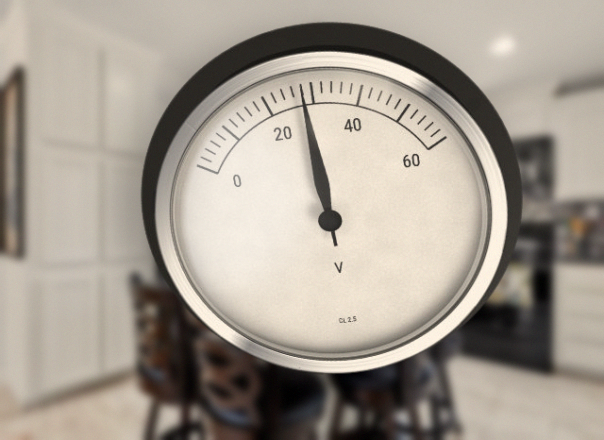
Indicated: 28,V
